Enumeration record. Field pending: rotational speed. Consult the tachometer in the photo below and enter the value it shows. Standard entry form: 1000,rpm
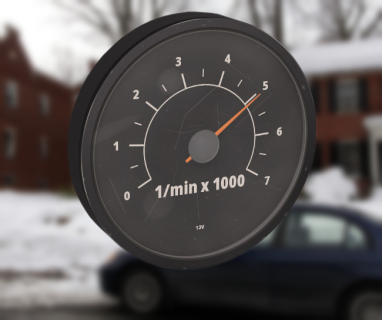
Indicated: 5000,rpm
